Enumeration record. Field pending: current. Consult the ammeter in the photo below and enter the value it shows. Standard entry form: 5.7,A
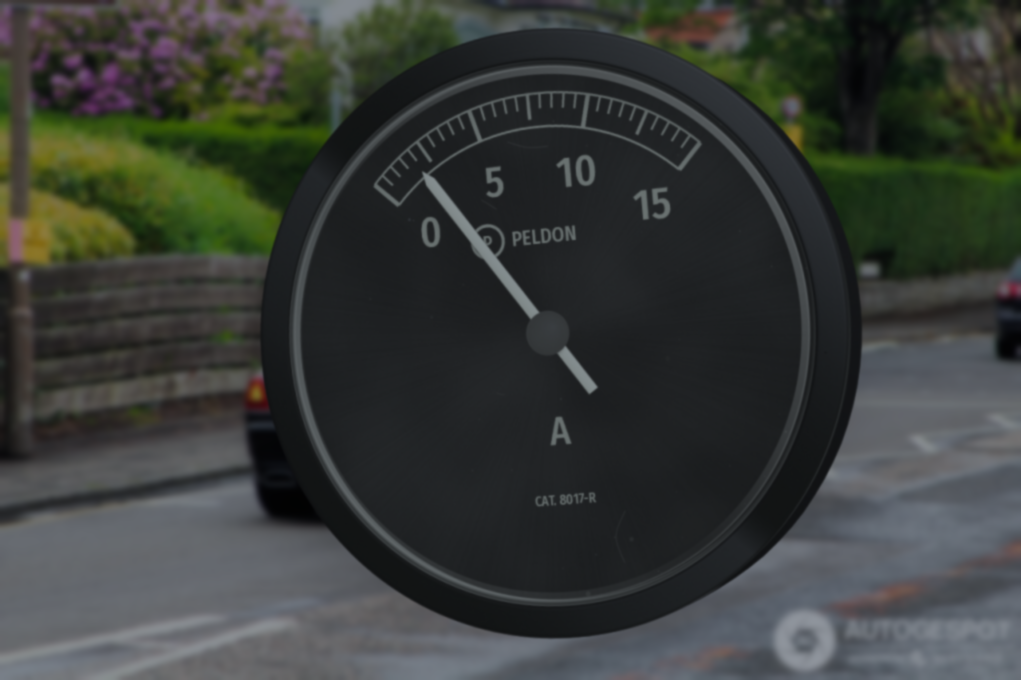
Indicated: 2,A
